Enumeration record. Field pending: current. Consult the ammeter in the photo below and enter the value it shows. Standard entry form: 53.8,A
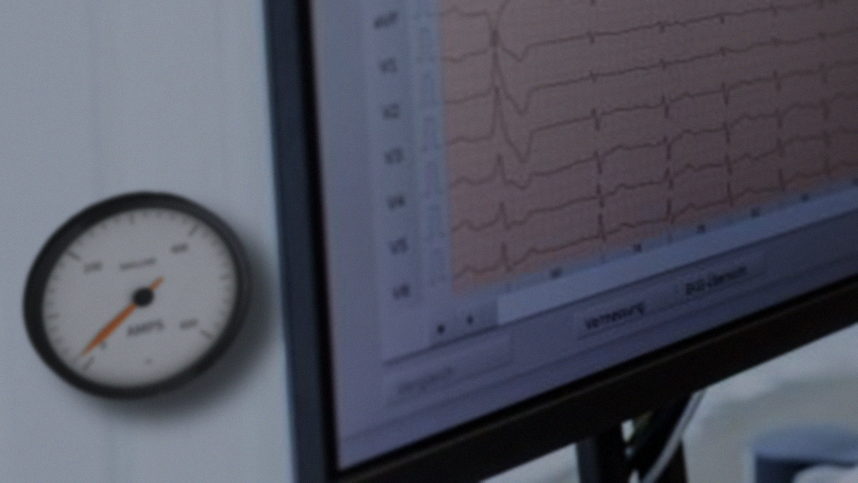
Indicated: 20,A
